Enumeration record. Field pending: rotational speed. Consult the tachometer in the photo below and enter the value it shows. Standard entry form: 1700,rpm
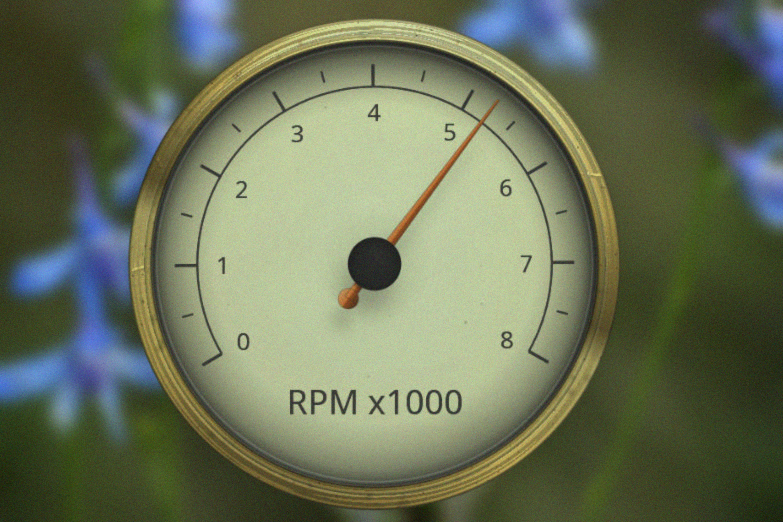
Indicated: 5250,rpm
